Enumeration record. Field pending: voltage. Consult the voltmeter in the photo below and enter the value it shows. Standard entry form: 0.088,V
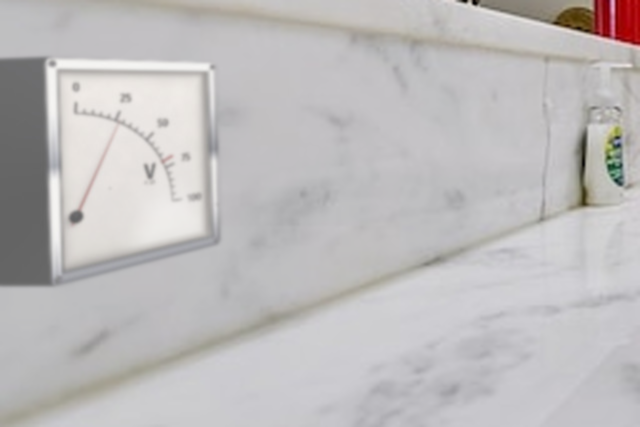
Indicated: 25,V
